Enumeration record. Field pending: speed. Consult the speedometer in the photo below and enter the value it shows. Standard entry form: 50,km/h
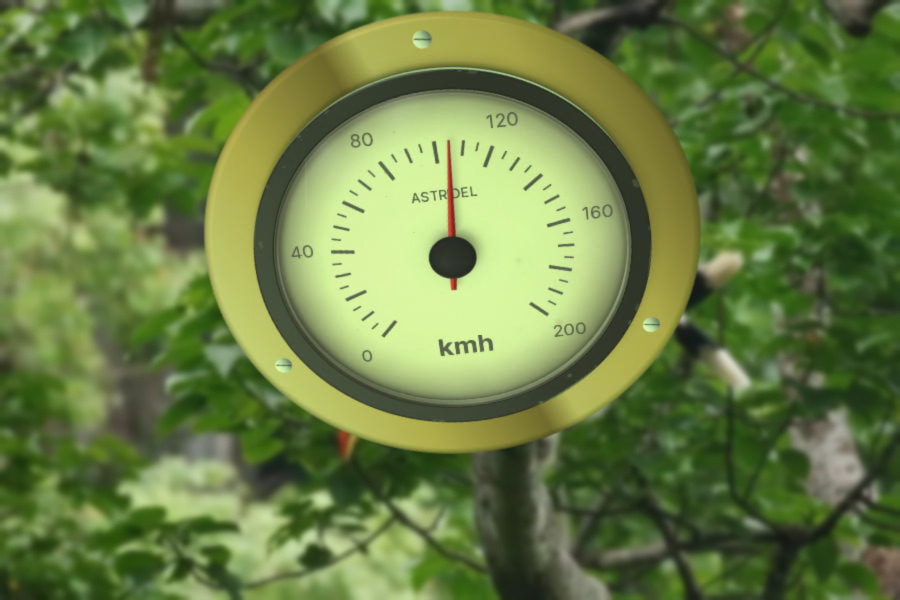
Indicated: 105,km/h
